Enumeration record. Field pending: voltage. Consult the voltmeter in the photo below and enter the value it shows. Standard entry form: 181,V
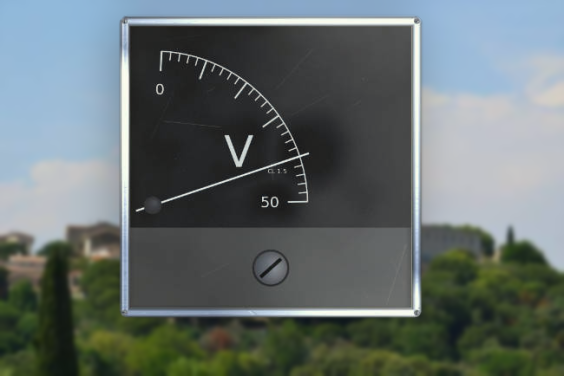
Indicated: 40,V
